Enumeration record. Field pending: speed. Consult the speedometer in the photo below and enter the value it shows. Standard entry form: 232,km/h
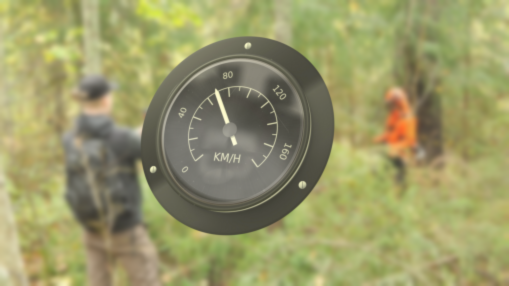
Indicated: 70,km/h
